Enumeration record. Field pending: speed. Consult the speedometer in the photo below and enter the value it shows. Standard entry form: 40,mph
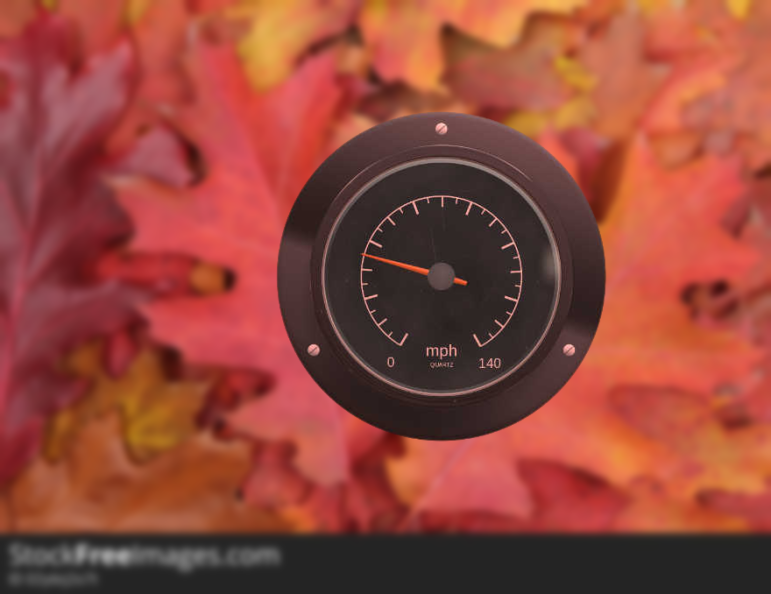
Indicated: 35,mph
